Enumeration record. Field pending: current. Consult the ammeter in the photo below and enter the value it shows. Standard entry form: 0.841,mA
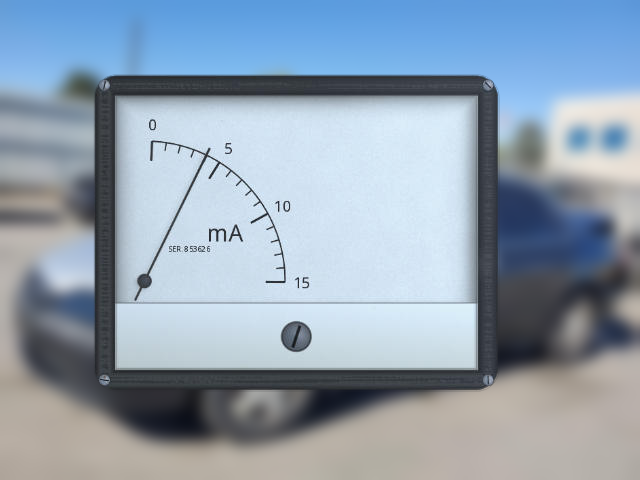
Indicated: 4,mA
